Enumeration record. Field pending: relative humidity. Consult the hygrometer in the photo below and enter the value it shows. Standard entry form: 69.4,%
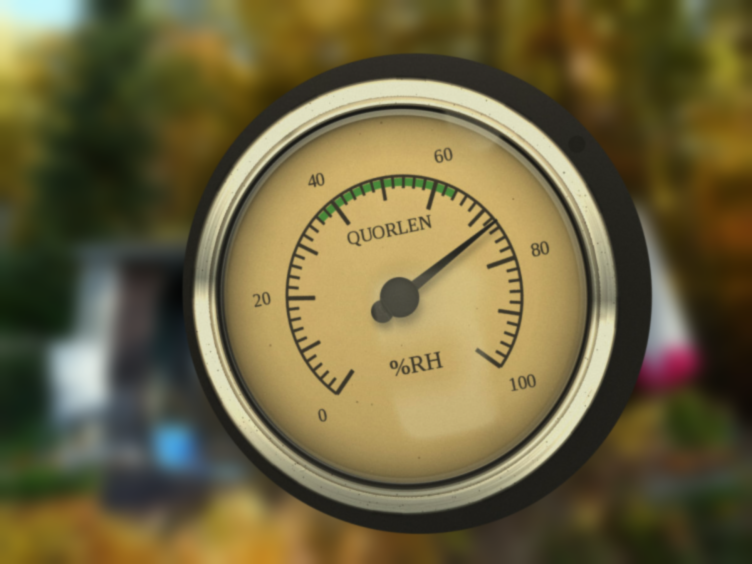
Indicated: 73,%
